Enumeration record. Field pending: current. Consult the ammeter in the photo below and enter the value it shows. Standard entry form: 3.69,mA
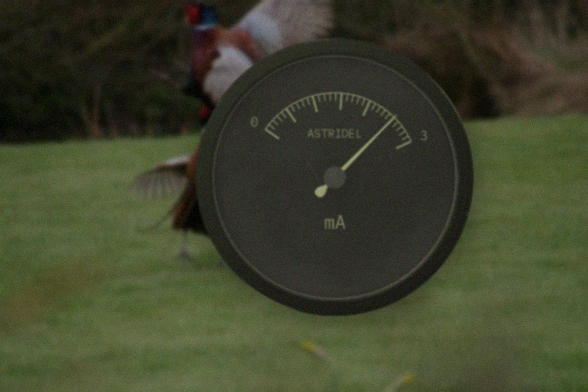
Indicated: 2.5,mA
